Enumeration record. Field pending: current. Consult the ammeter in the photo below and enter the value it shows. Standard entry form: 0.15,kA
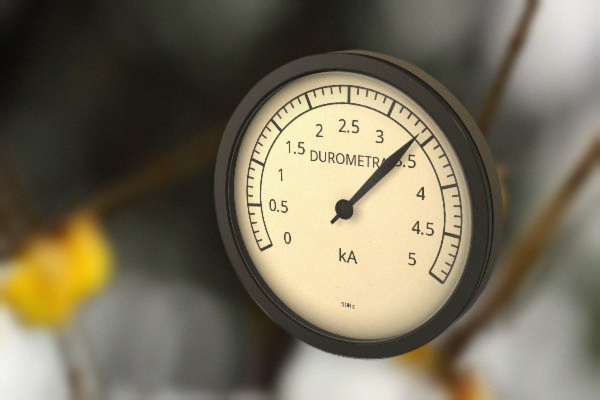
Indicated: 3.4,kA
